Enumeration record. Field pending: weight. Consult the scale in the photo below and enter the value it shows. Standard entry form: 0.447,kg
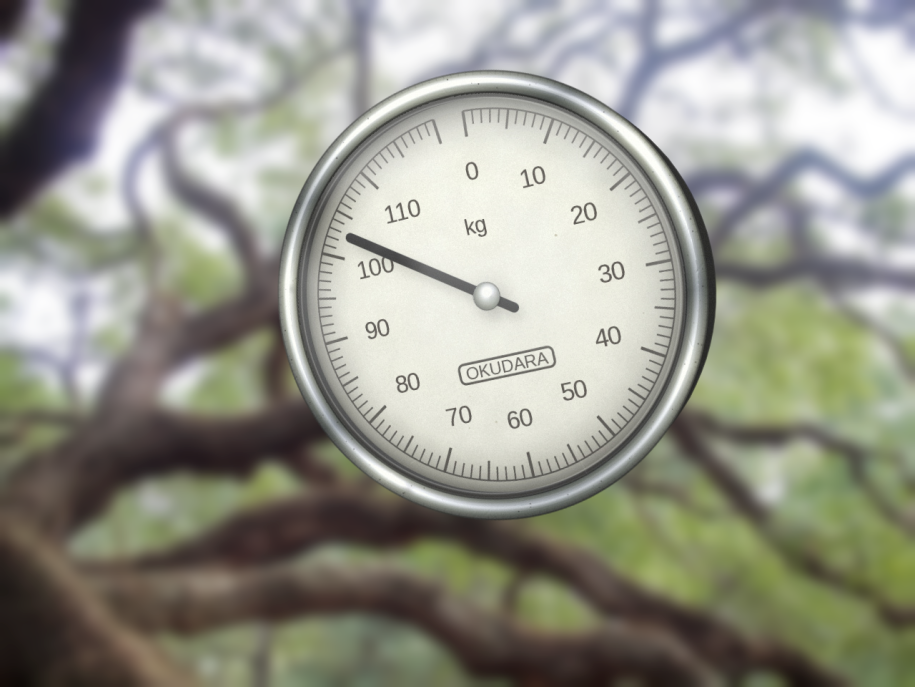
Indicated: 103,kg
